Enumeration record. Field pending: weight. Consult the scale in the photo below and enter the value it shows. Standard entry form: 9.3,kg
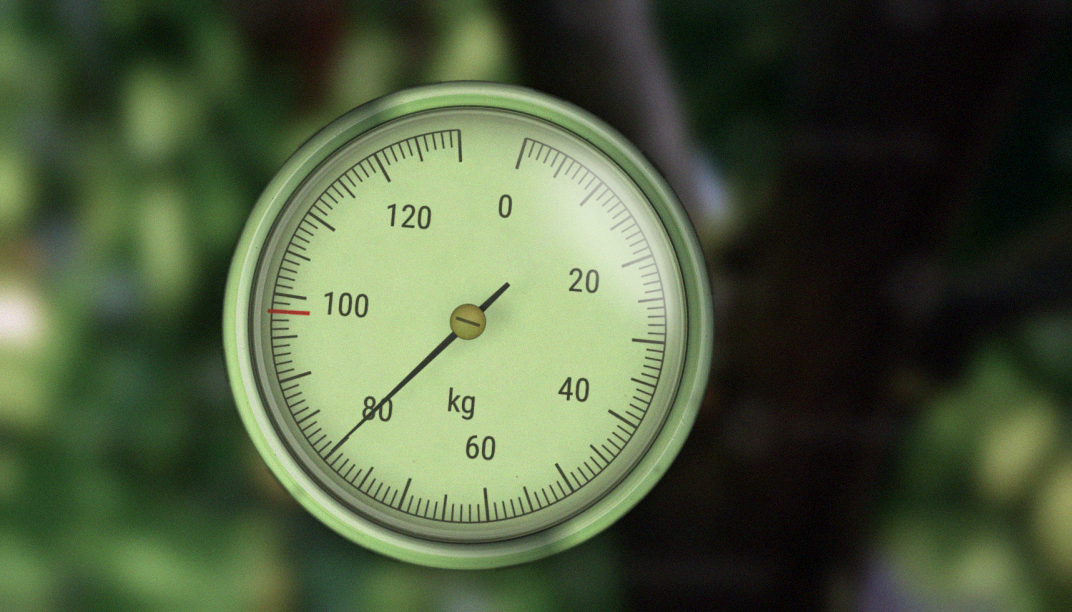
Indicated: 80,kg
